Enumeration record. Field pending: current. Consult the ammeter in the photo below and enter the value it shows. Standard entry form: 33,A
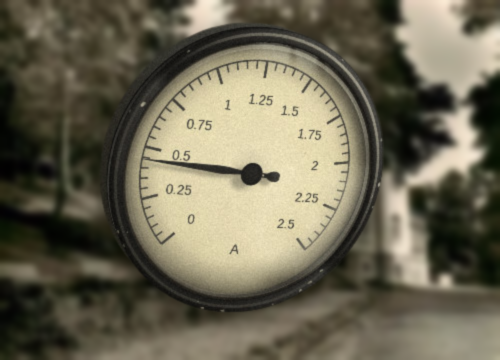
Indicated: 0.45,A
